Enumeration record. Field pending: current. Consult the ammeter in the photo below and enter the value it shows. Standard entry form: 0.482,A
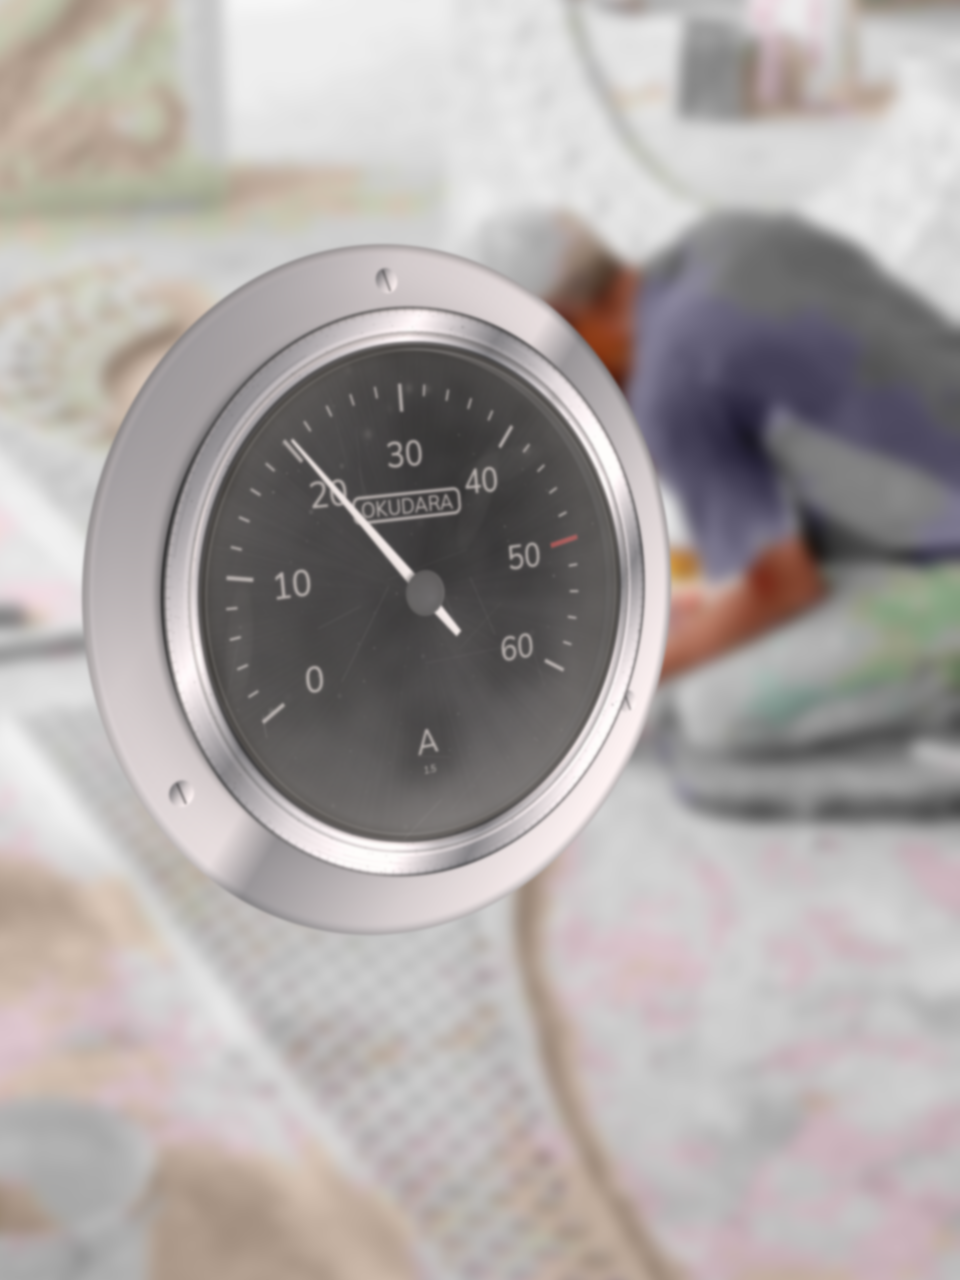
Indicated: 20,A
